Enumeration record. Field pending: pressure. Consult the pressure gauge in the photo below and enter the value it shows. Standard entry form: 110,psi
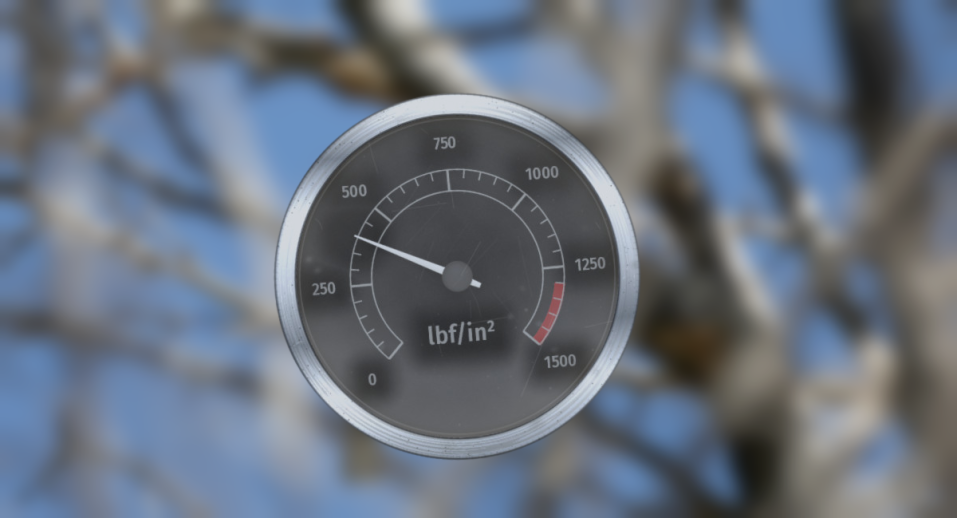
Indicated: 400,psi
